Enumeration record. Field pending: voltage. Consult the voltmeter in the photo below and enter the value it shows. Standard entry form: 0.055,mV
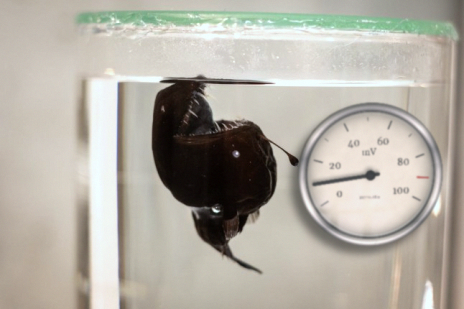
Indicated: 10,mV
